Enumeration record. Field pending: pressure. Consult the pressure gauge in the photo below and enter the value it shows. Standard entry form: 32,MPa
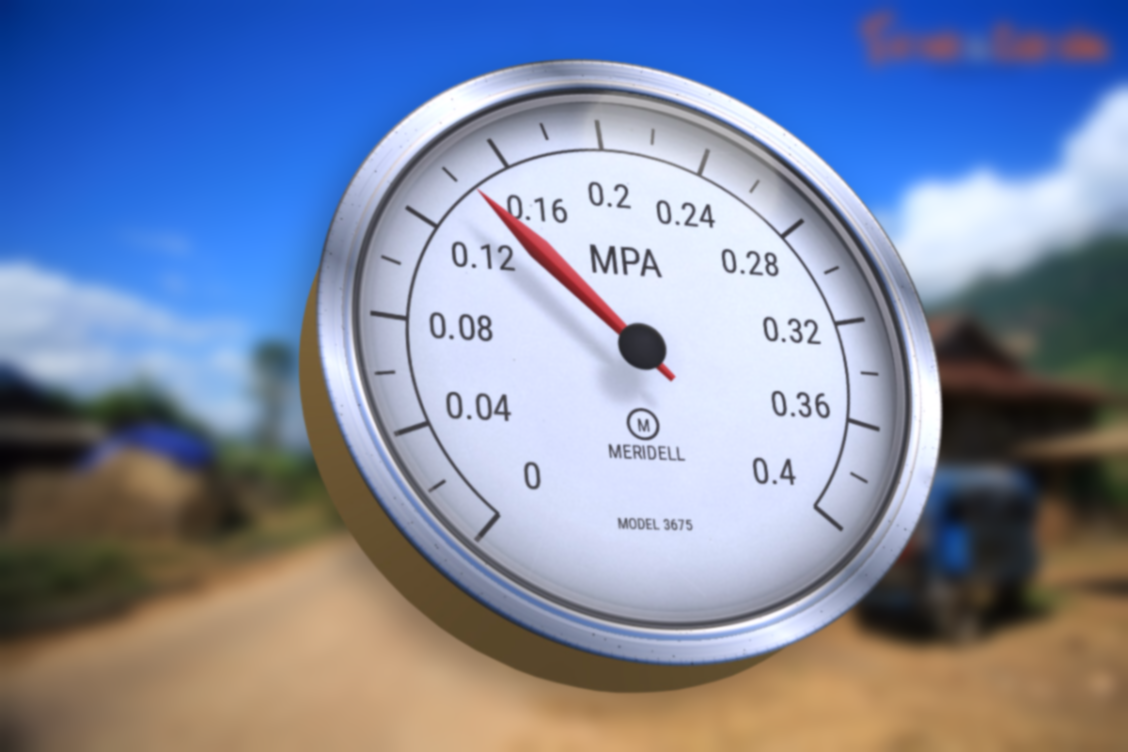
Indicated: 0.14,MPa
